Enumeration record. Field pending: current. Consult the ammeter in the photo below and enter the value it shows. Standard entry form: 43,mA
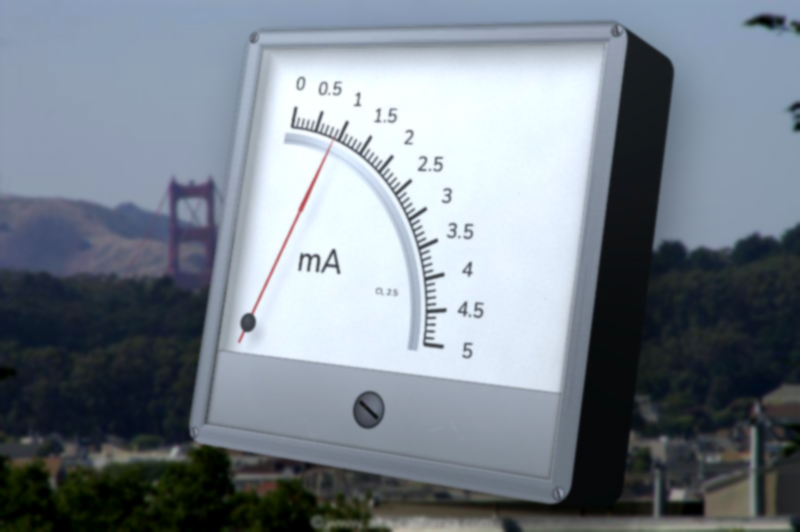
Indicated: 1,mA
